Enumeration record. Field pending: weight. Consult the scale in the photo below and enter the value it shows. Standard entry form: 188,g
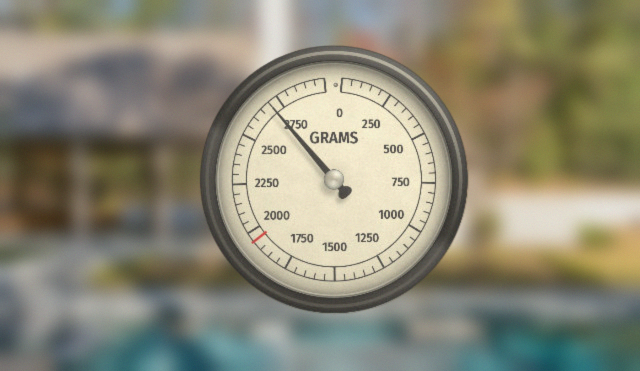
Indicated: 2700,g
